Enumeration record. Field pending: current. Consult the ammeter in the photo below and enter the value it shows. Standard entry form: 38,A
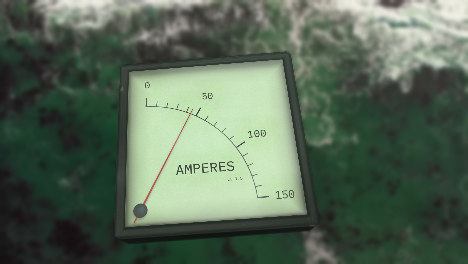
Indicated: 45,A
